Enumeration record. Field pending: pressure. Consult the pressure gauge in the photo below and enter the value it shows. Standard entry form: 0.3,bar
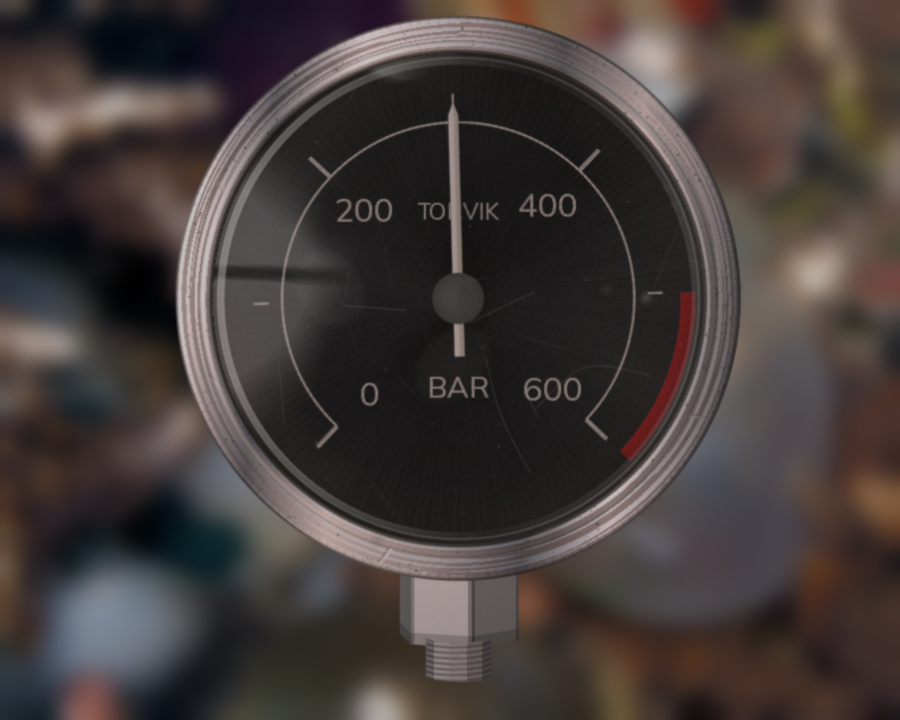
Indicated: 300,bar
